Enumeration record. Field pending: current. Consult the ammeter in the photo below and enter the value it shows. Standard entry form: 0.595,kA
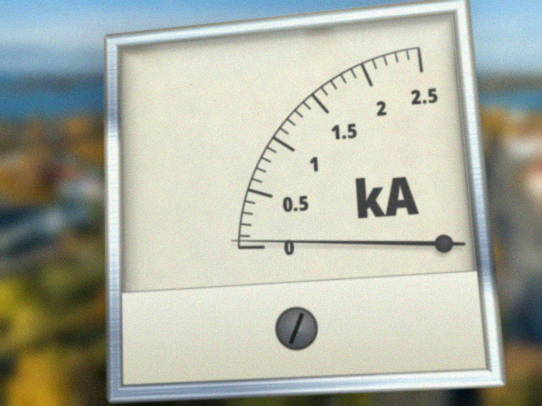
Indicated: 0.05,kA
